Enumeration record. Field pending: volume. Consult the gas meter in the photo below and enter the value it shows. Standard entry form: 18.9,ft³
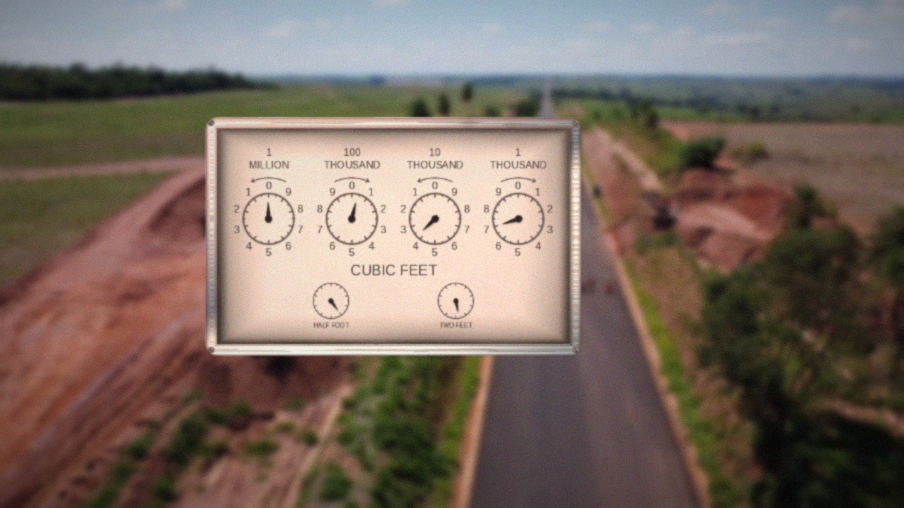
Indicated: 3700,ft³
